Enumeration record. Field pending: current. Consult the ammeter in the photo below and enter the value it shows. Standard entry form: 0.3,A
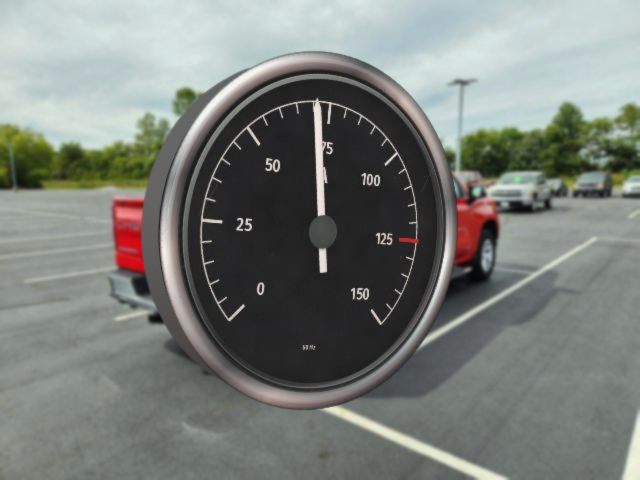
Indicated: 70,A
